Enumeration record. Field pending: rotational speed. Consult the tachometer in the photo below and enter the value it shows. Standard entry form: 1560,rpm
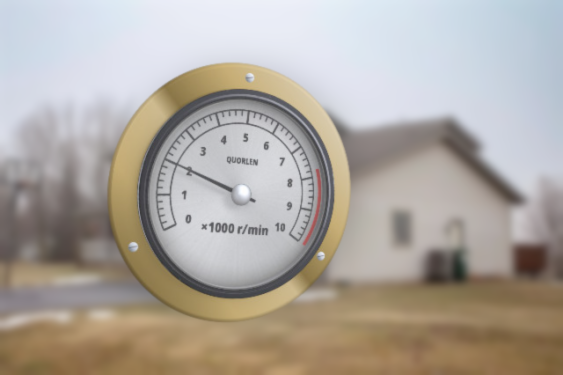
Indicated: 2000,rpm
